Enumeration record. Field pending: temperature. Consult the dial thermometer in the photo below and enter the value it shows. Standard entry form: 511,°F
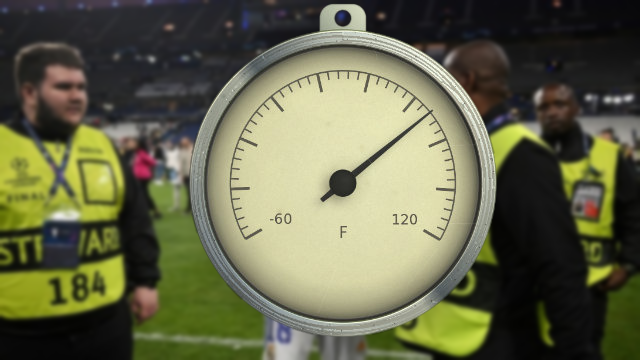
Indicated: 68,°F
